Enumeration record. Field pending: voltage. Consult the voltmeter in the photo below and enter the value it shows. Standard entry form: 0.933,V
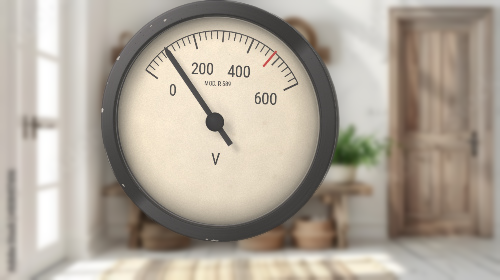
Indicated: 100,V
